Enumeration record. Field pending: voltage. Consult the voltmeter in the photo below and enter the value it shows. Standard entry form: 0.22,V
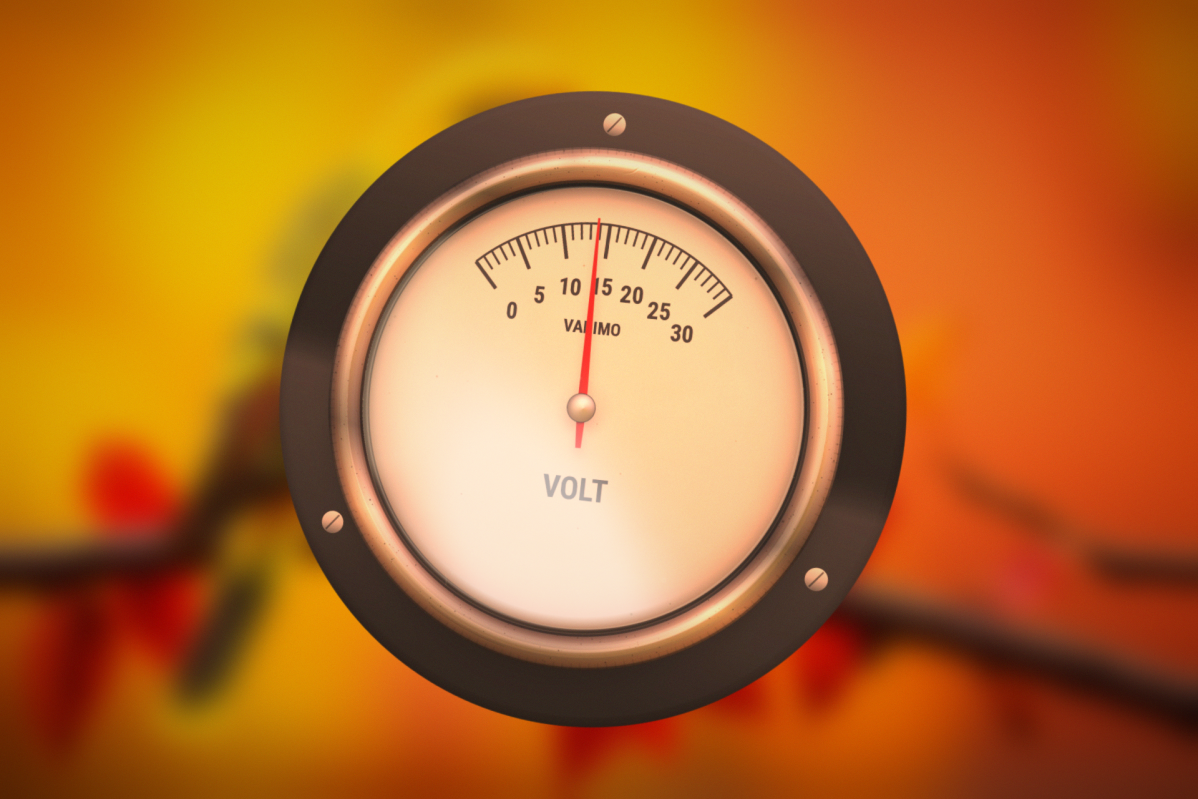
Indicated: 14,V
